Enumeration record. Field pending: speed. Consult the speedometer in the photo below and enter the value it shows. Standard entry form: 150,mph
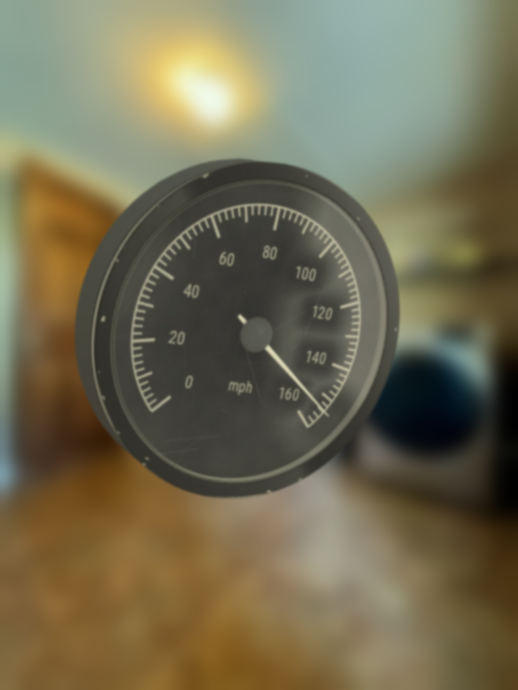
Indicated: 154,mph
